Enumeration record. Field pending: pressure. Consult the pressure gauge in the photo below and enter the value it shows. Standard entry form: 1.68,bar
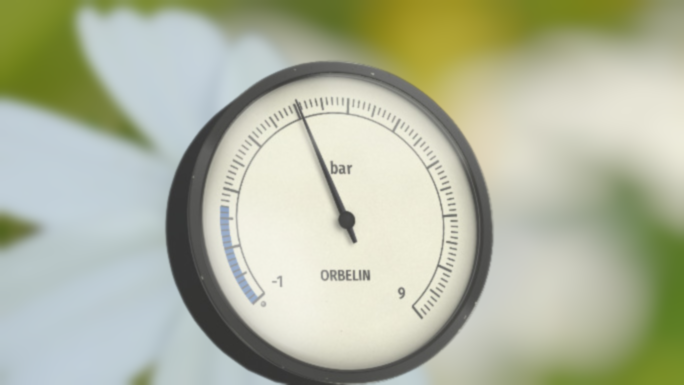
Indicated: 3,bar
